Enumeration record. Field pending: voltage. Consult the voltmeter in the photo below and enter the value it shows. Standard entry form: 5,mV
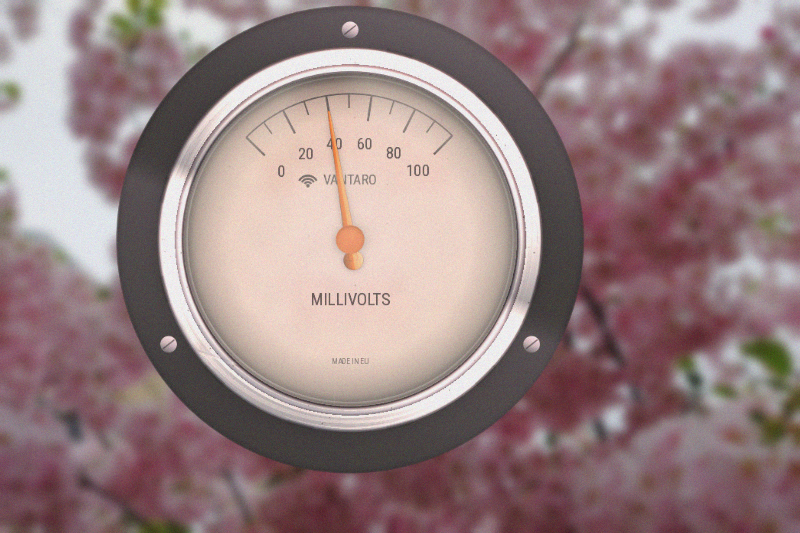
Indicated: 40,mV
